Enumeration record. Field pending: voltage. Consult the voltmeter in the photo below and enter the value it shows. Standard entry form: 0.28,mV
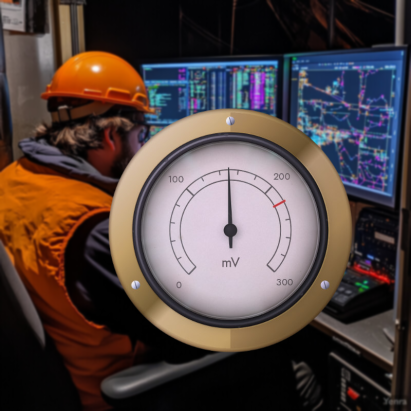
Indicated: 150,mV
